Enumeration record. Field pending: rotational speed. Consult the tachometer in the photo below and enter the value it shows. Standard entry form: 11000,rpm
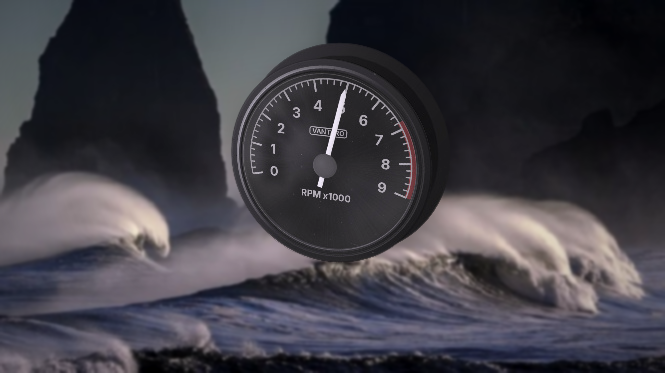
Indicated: 5000,rpm
